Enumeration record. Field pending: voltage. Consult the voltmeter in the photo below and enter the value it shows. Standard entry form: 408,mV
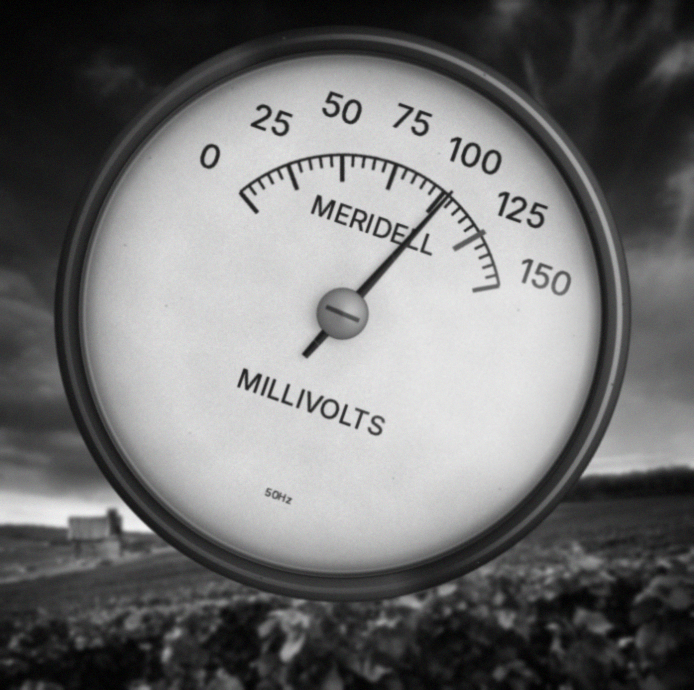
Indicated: 102.5,mV
